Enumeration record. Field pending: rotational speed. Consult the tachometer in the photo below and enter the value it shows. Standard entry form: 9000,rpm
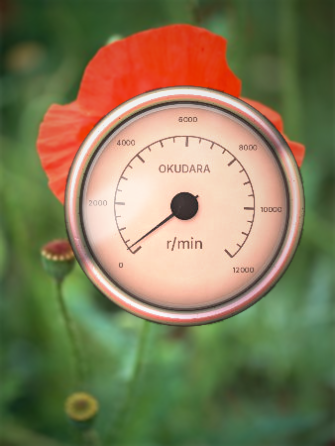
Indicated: 250,rpm
